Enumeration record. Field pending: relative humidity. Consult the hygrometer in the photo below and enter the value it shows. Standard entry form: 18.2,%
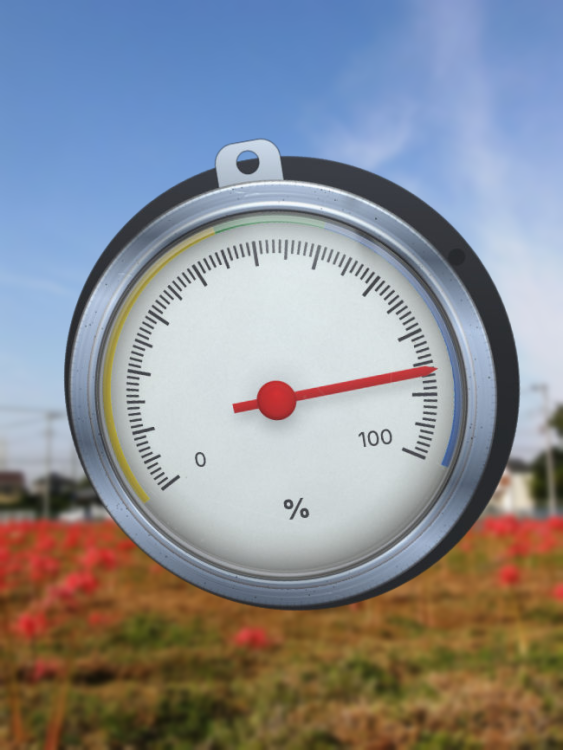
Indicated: 86,%
